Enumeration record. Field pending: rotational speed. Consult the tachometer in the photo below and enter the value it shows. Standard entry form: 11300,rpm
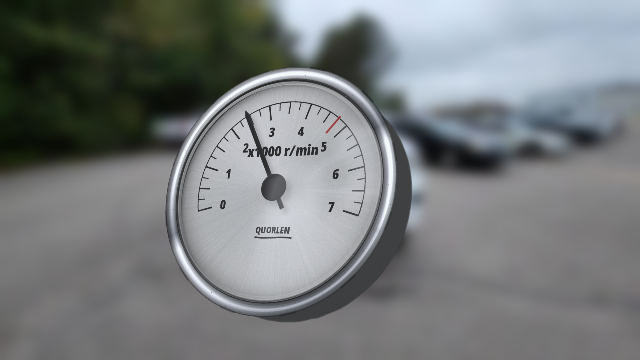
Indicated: 2500,rpm
